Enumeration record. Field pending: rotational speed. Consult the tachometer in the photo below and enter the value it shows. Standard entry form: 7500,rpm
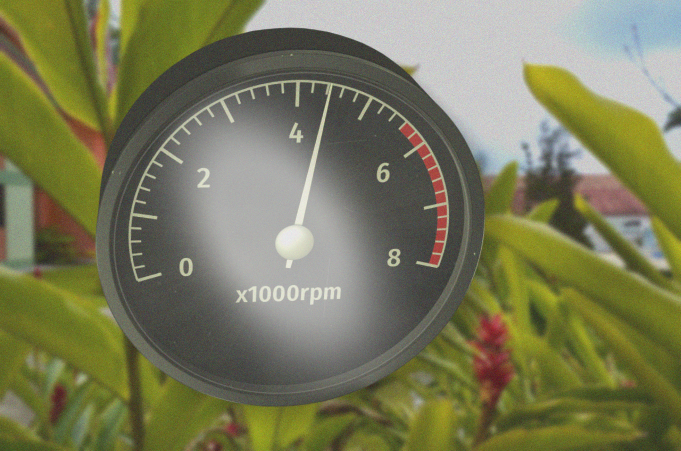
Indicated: 4400,rpm
